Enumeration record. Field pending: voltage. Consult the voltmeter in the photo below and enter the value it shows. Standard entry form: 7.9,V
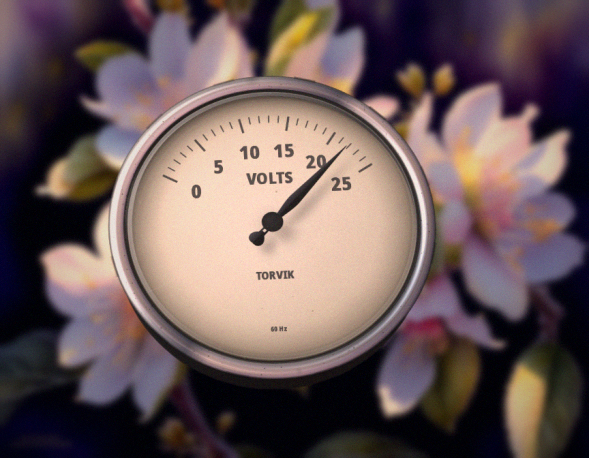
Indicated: 22,V
